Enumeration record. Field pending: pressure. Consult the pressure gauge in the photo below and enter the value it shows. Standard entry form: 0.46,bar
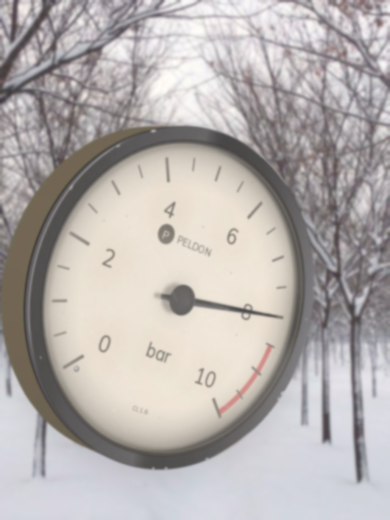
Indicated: 8,bar
